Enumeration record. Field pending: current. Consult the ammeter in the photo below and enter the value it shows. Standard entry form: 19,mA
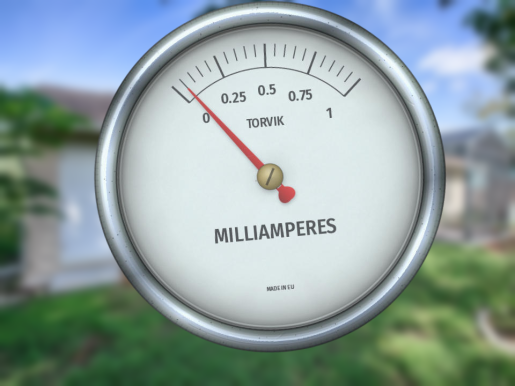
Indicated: 0.05,mA
